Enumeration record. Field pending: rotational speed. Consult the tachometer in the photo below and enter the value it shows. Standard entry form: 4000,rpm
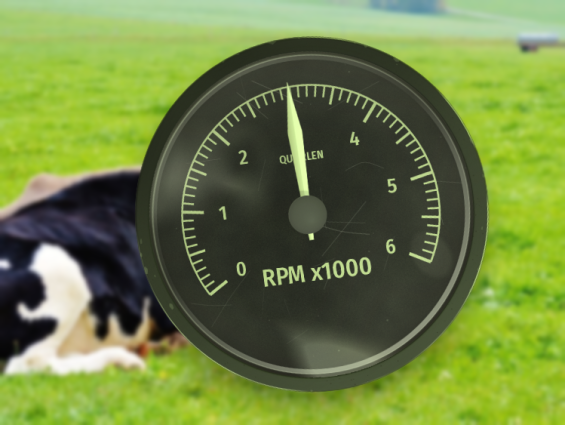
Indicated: 3000,rpm
